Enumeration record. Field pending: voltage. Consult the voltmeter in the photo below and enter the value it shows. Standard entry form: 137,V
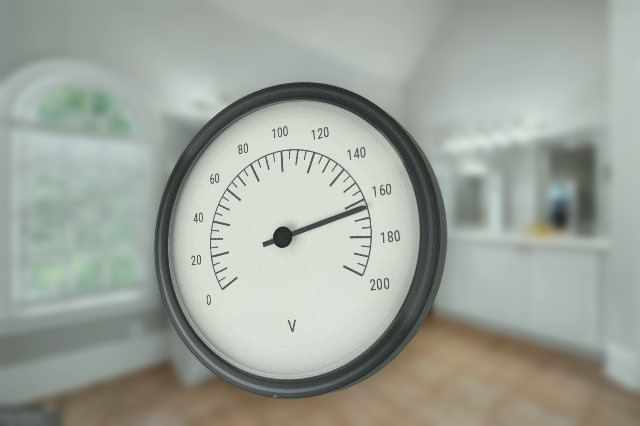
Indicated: 165,V
